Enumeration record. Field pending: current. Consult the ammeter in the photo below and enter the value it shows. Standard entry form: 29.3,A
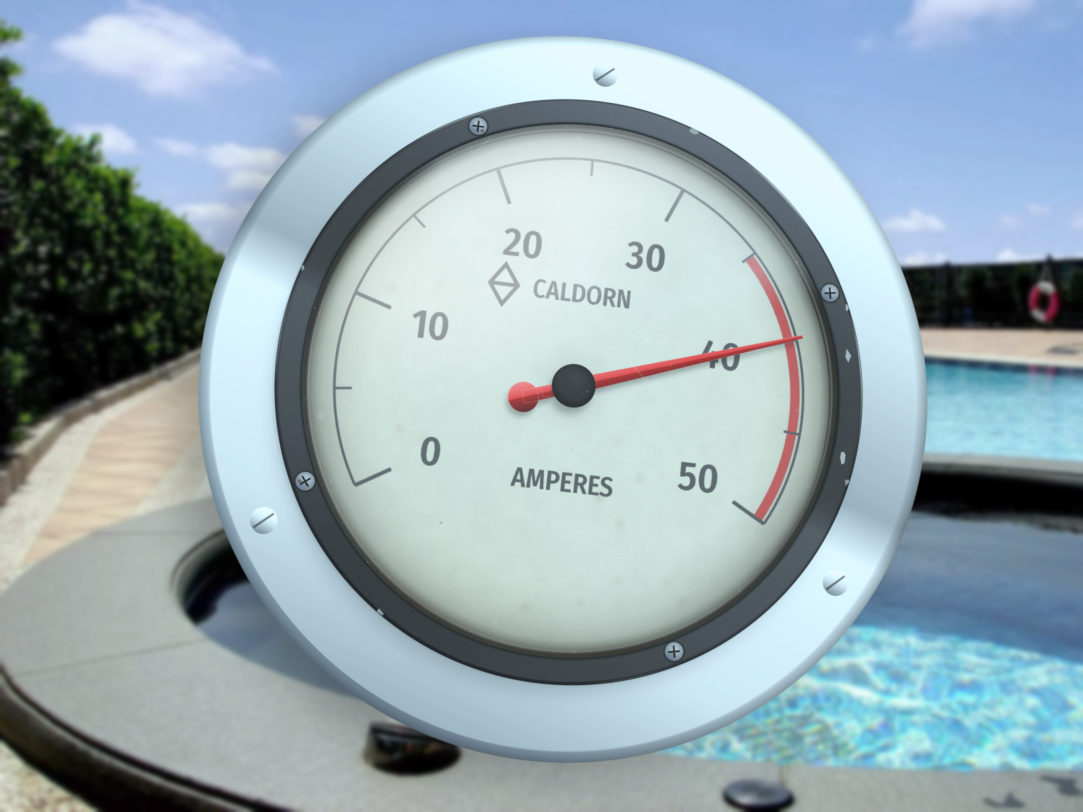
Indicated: 40,A
